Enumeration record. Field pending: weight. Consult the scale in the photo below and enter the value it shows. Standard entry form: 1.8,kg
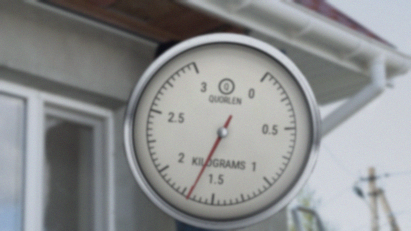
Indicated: 1.7,kg
